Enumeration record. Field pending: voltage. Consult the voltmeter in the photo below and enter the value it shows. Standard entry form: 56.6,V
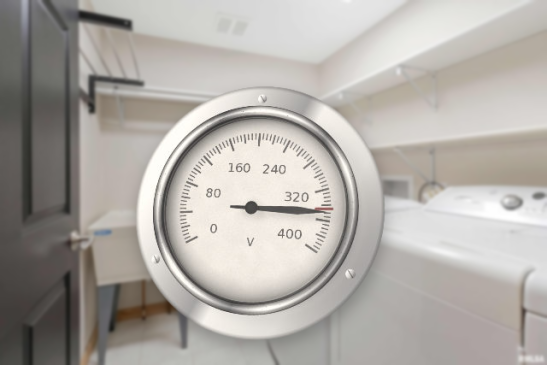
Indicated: 350,V
